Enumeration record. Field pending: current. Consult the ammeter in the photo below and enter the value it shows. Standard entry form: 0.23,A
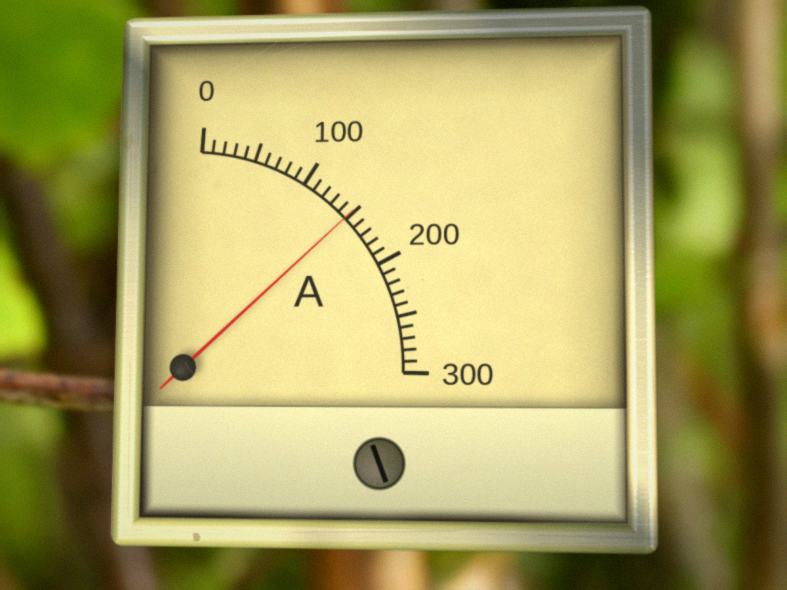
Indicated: 150,A
